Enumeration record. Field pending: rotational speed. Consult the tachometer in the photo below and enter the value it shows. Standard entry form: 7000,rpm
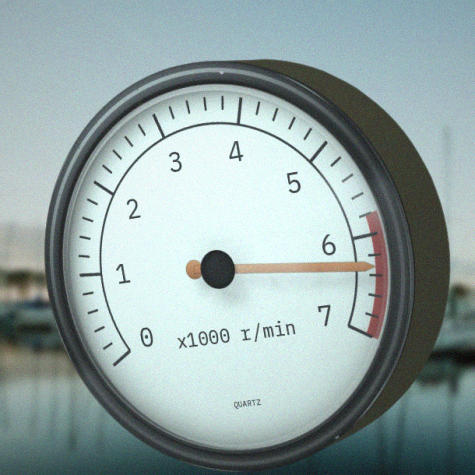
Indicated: 6300,rpm
